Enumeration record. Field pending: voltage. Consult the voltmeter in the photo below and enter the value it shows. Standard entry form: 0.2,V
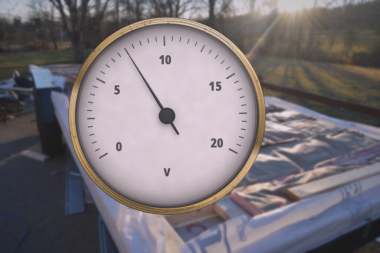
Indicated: 7.5,V
